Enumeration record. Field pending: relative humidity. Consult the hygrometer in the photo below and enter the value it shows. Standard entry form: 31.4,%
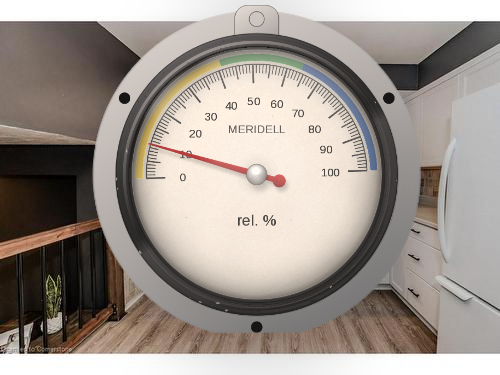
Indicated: 10,%
